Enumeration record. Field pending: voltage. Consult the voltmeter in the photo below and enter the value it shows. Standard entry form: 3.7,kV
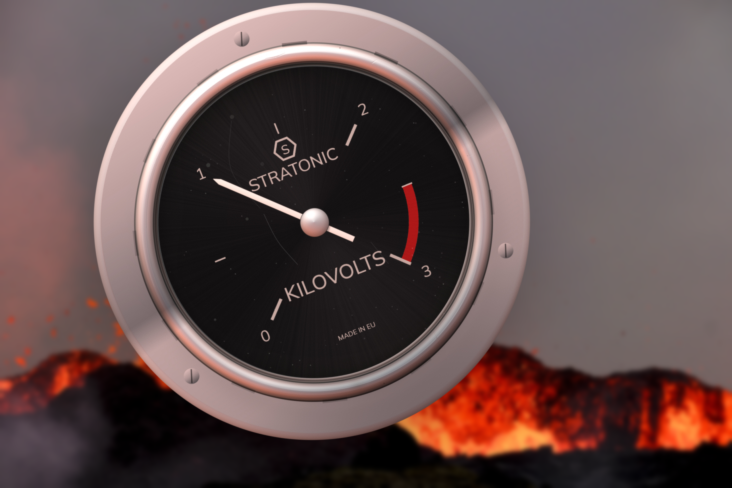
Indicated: 1,kV
